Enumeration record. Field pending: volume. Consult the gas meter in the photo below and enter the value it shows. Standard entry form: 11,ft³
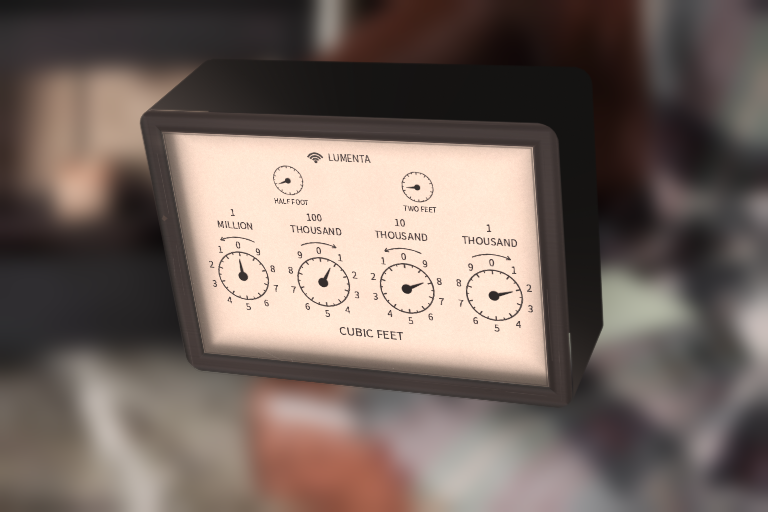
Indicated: 8200,ft³
